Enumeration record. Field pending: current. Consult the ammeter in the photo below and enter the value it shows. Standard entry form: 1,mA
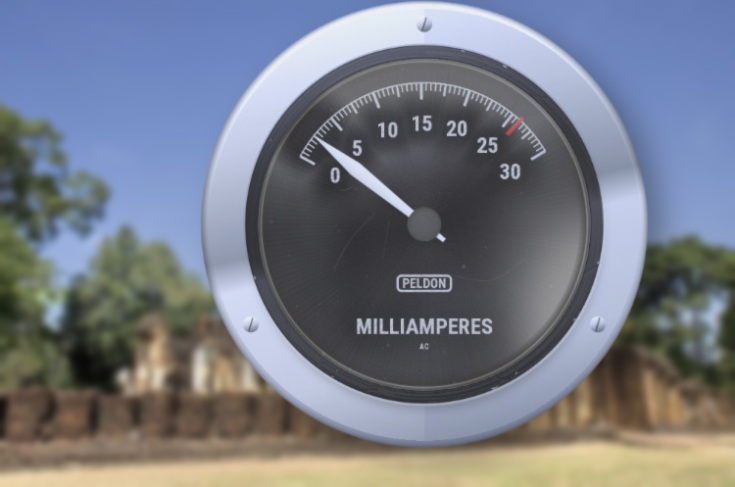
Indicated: 2.5,mA
